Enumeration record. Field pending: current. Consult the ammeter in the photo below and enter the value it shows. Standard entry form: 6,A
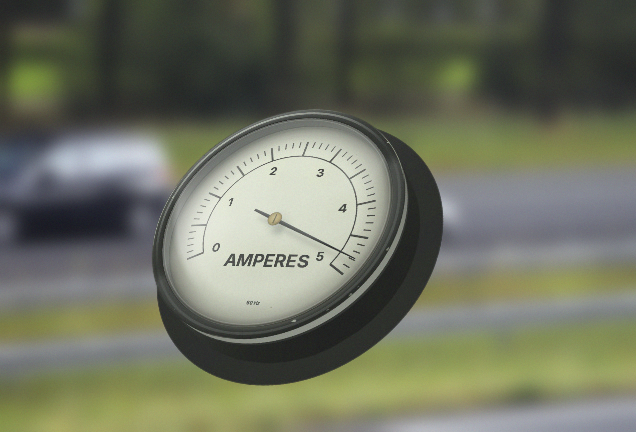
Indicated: 4.8,A
